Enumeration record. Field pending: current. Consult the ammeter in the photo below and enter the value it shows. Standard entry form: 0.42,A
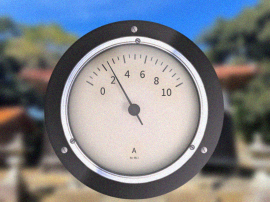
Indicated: 2.5,A
